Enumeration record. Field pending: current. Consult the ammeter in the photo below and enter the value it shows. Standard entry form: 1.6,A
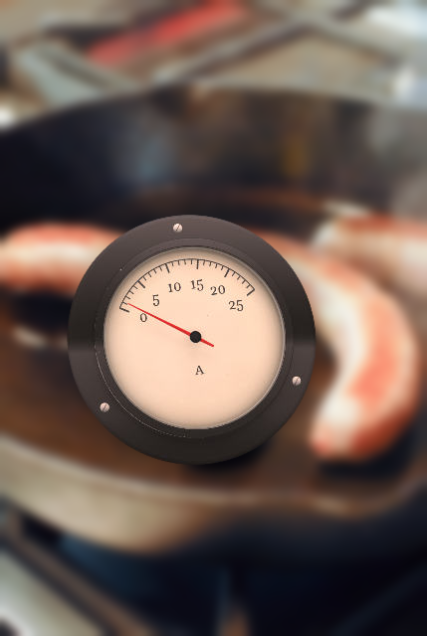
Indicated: 1,A
